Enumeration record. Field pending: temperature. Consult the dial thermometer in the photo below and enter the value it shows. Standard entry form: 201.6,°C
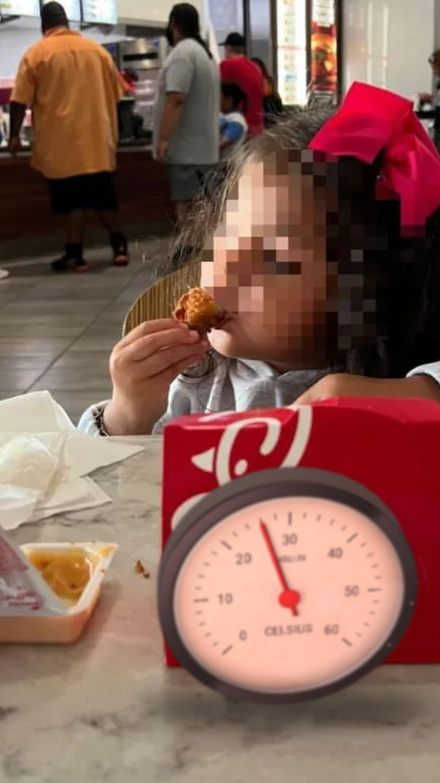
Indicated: 26,°C
